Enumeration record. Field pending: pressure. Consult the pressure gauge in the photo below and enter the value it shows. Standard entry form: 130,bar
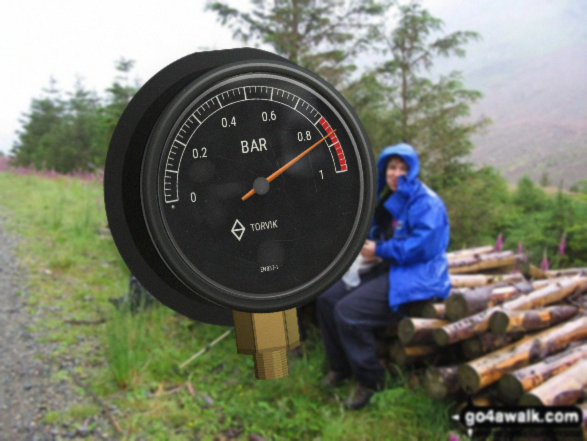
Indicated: 0.86,bar
